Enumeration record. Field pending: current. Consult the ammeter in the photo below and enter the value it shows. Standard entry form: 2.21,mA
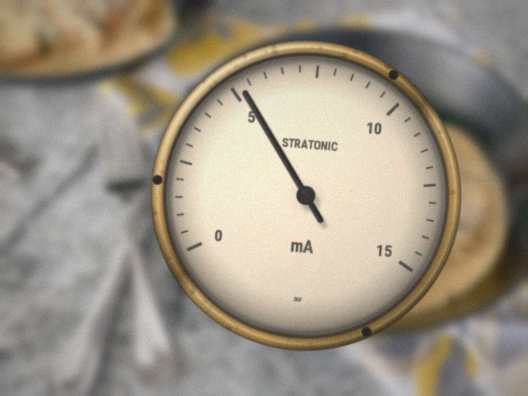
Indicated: 5.25,mA
